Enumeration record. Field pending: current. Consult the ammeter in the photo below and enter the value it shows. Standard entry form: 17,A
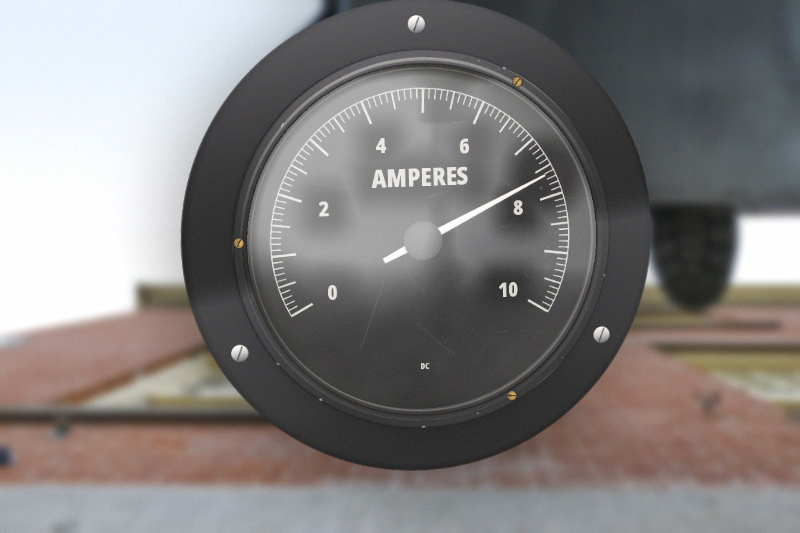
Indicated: 7.6,A
